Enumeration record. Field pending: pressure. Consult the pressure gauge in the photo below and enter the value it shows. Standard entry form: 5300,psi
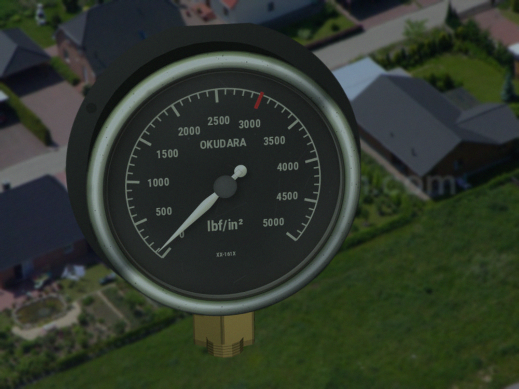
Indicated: 100,psi
